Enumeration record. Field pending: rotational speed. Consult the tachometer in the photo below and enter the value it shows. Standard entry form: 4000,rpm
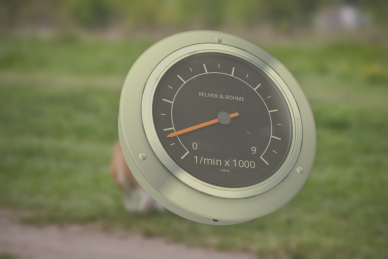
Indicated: 750,rpm
